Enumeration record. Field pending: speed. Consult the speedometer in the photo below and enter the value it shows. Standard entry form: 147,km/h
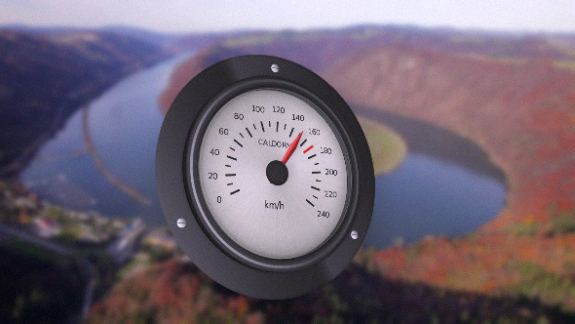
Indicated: 150,km/h
